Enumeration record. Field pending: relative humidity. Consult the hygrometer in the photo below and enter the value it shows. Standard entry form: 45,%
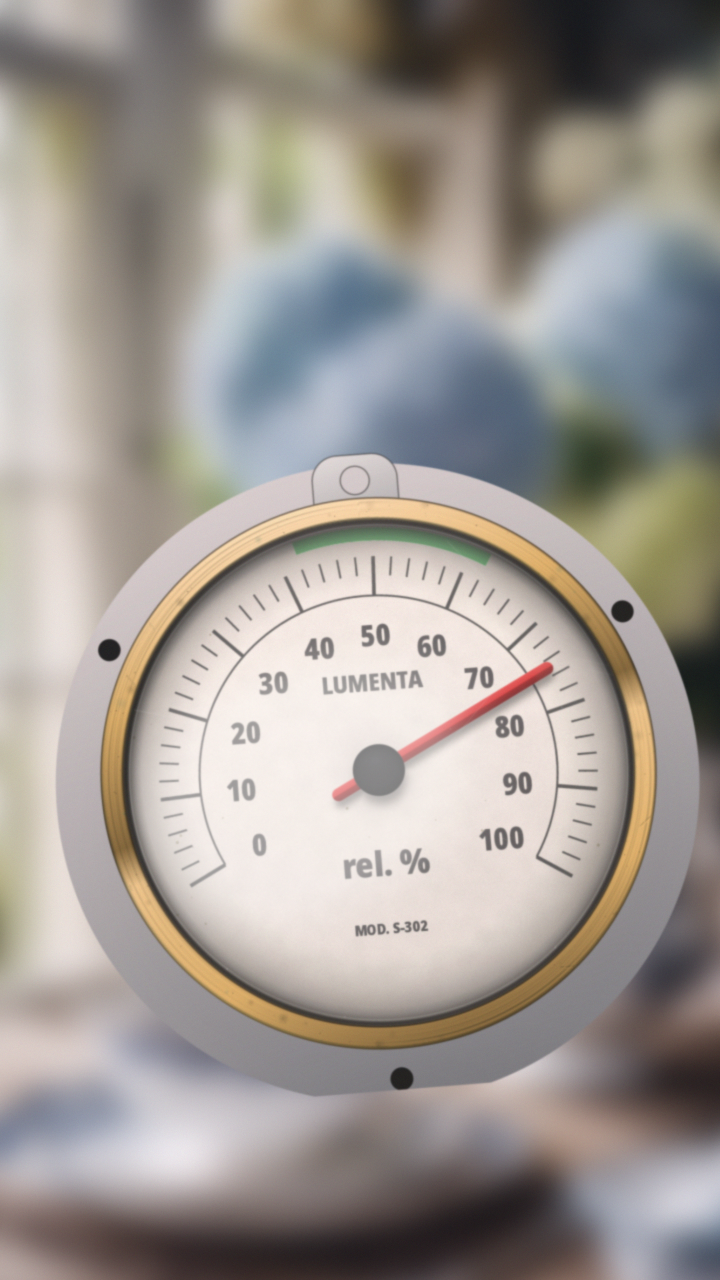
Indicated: 75,%
